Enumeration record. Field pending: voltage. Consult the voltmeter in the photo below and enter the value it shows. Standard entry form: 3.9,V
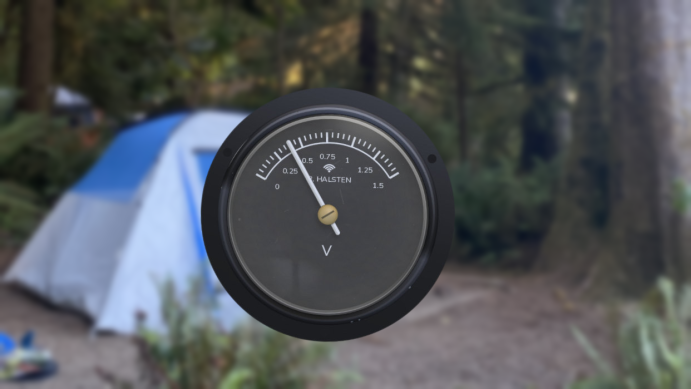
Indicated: 0.4,V
